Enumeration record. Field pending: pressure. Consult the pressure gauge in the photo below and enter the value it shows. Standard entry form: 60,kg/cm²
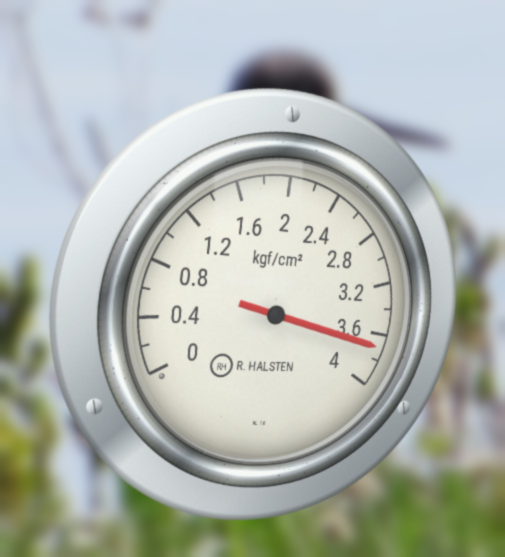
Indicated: 3.7,kg/cm²
